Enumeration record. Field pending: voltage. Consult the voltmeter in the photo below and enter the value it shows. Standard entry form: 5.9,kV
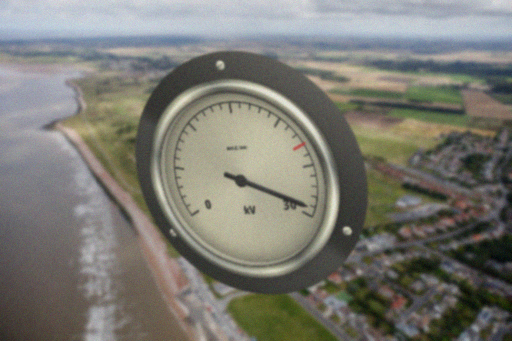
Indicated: 29,kV
